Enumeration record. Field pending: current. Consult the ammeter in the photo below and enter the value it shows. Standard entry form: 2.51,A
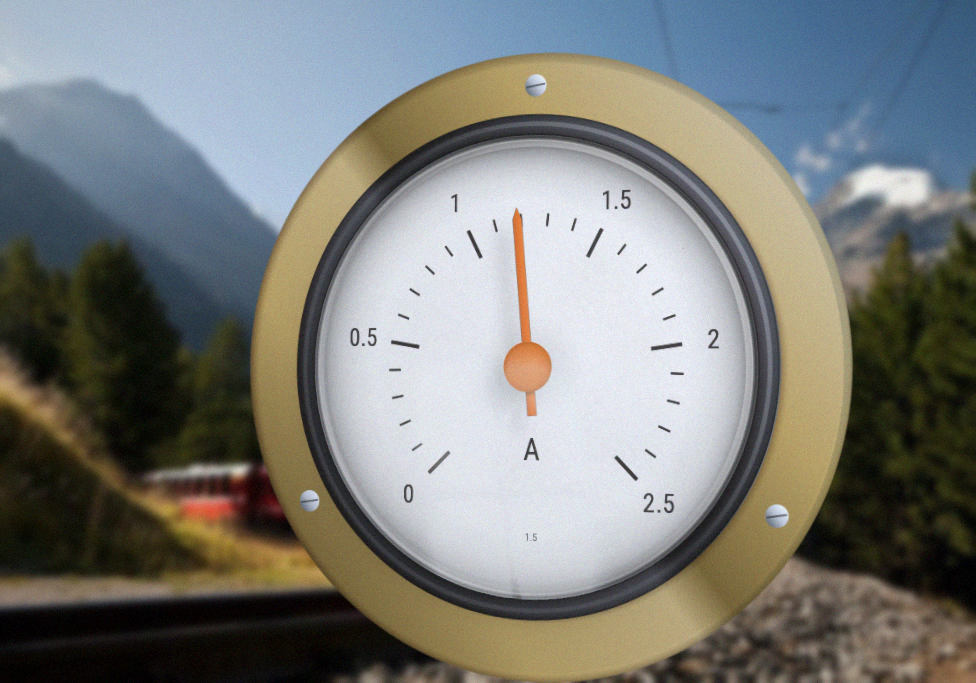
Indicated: 1.2,A
